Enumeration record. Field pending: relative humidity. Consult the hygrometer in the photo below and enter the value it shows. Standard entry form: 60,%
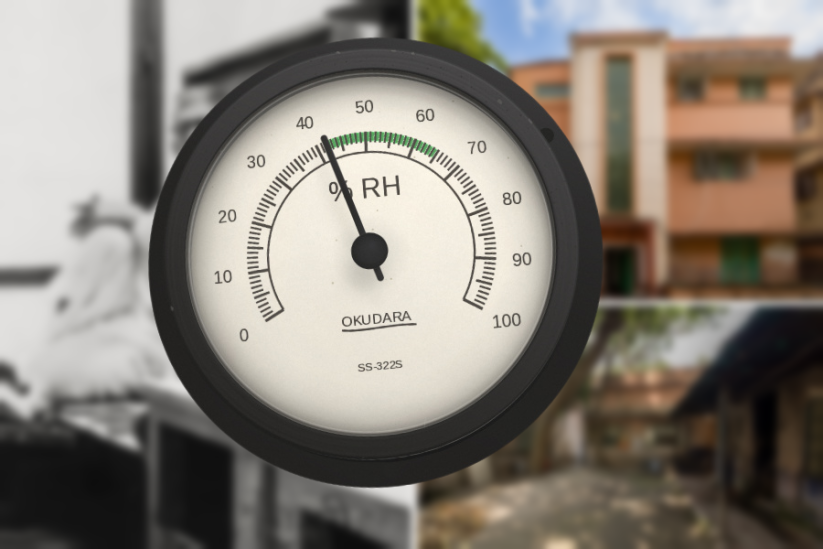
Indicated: 42,%
